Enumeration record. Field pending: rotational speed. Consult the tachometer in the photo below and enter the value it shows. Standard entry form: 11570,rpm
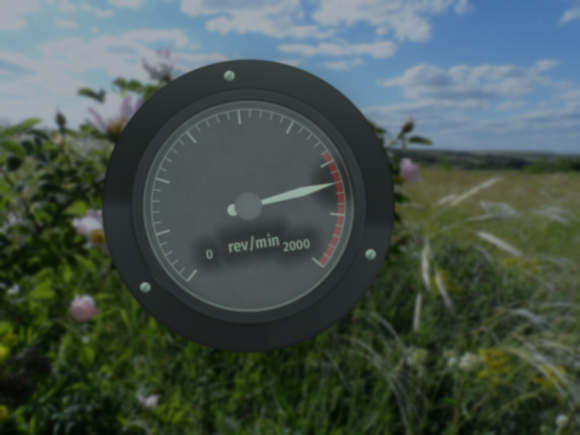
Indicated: 1600,rpm
